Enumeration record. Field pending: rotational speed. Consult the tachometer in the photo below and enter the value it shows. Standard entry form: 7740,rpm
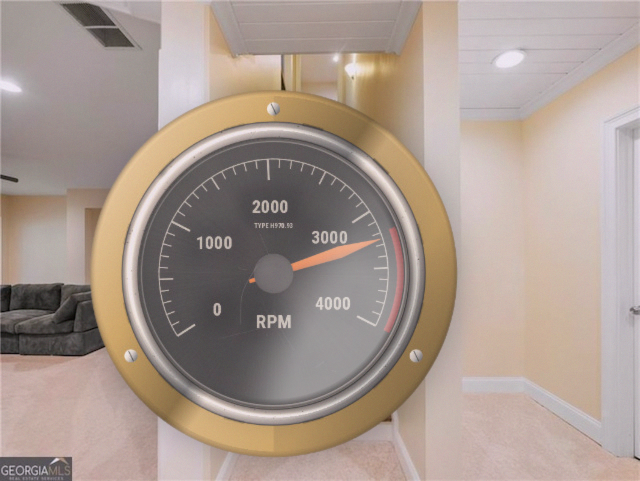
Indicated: 3250,rpm
